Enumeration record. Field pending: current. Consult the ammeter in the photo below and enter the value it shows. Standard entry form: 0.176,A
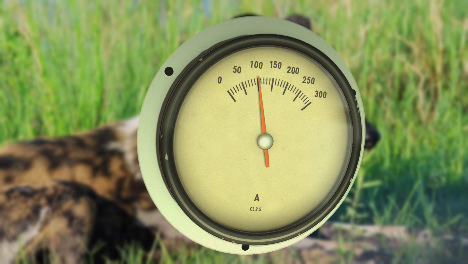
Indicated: 100,A
